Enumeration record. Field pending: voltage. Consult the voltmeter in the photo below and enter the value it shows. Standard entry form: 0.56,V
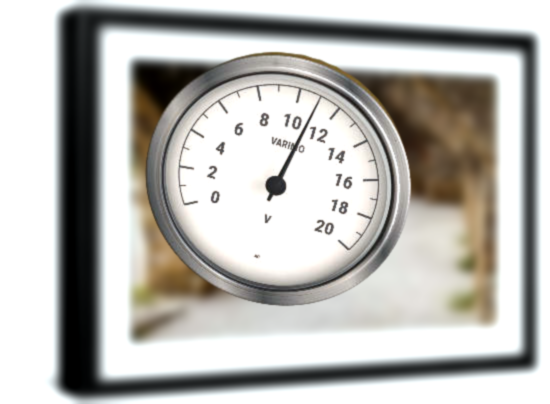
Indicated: 11,V
